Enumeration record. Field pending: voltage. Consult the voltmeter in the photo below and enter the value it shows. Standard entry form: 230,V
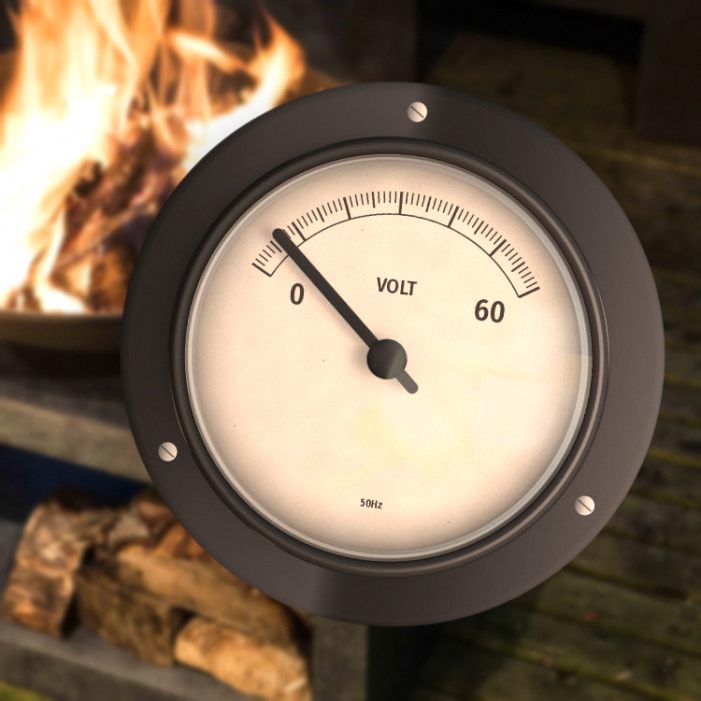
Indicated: 7,V
